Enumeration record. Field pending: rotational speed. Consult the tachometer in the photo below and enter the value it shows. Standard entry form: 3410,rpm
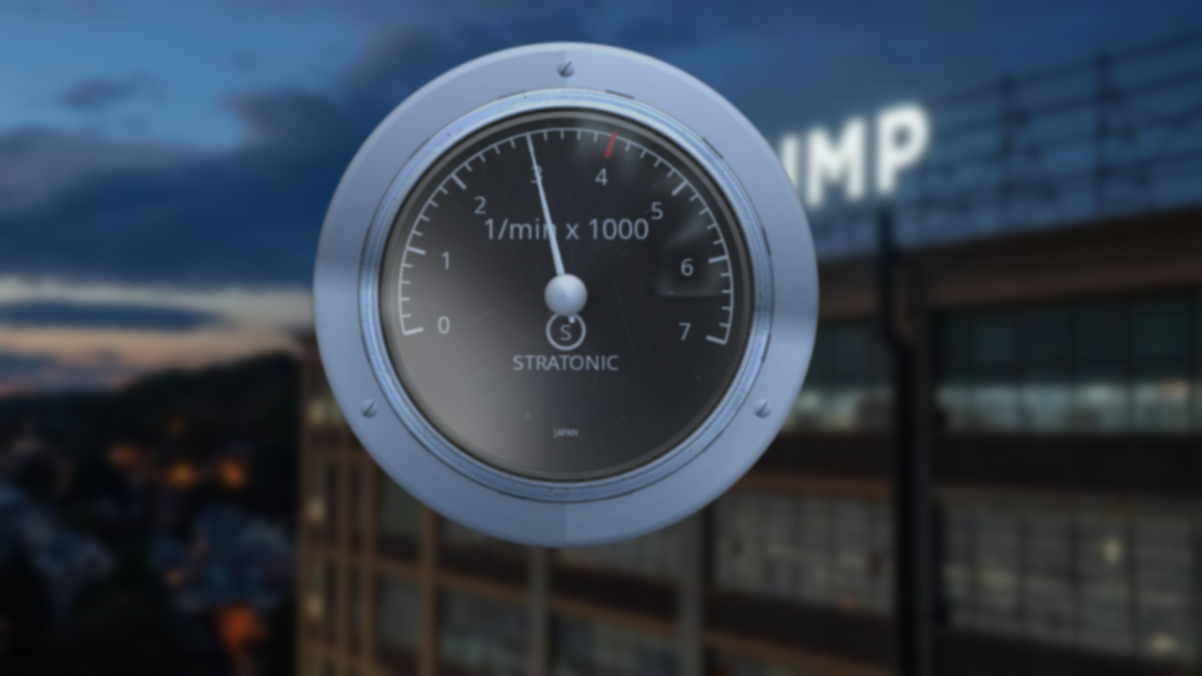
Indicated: 3000,rpm
